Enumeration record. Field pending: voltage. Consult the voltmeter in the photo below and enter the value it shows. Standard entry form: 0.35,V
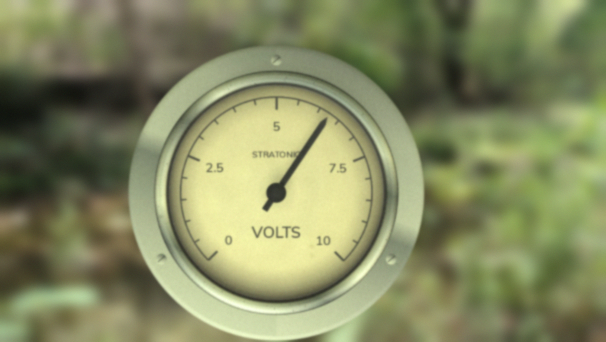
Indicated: 6.25,V
